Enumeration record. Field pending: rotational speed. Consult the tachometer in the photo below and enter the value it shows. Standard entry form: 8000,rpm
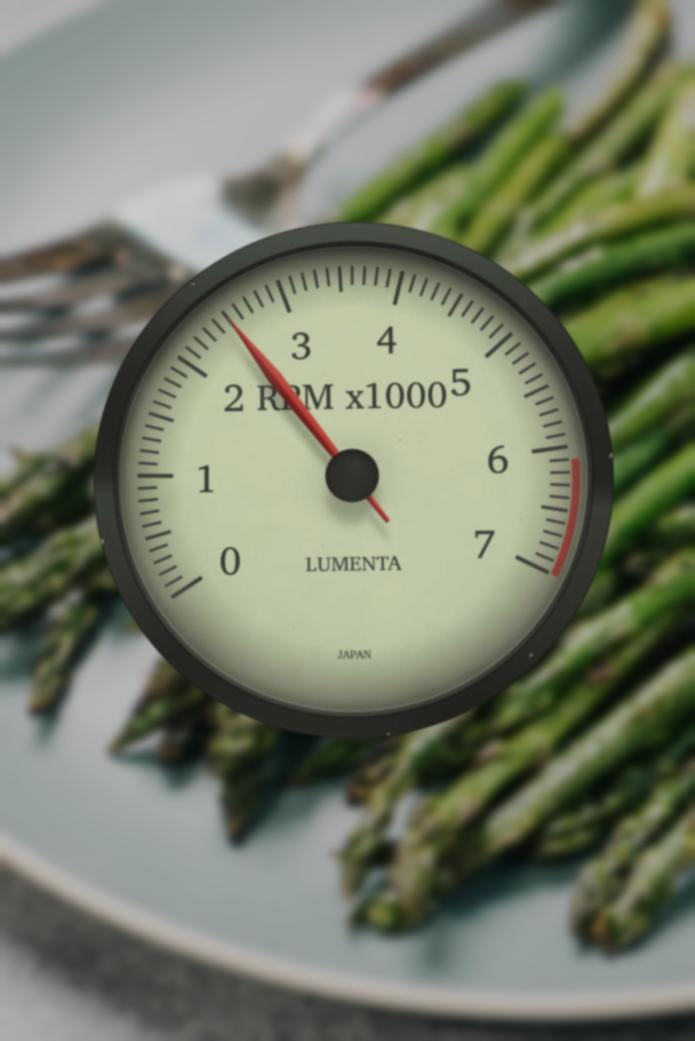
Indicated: 2500,rpm
